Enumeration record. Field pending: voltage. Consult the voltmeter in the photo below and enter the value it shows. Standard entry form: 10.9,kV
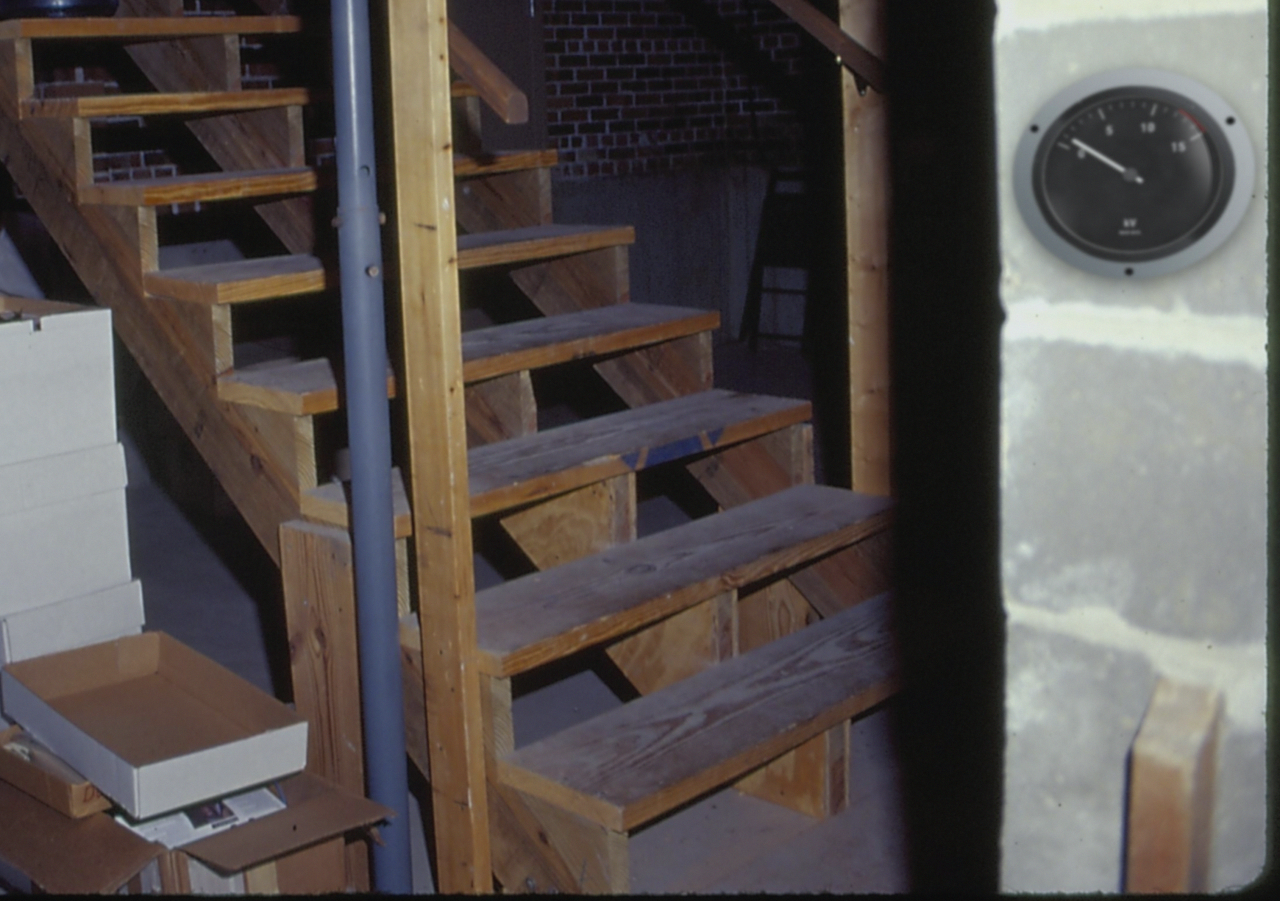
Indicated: 1,kV
